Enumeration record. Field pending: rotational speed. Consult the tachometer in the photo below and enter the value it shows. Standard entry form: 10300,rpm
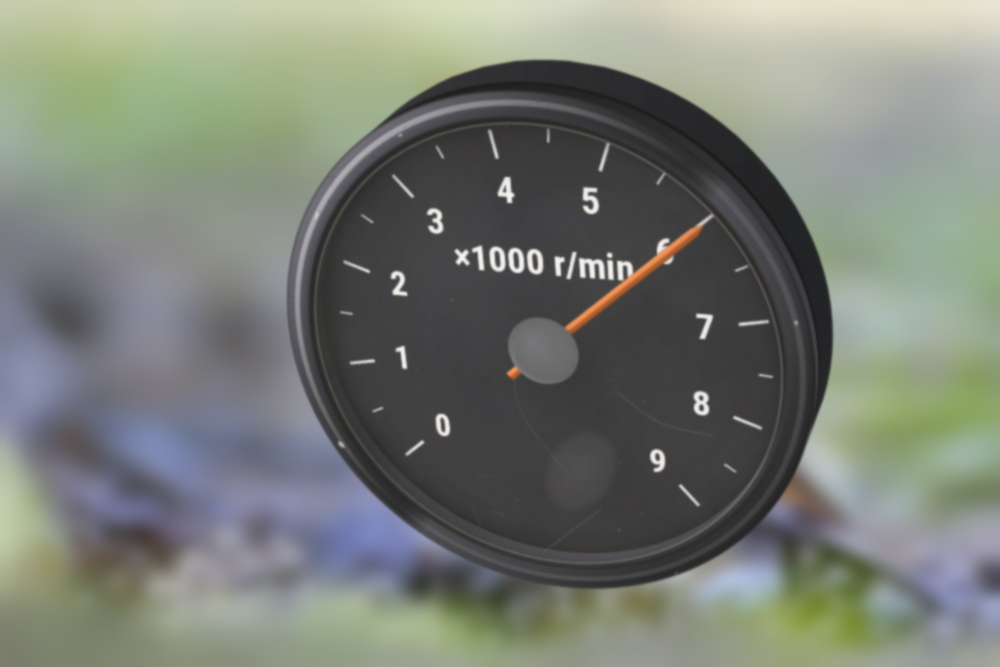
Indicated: 6000,rpm
